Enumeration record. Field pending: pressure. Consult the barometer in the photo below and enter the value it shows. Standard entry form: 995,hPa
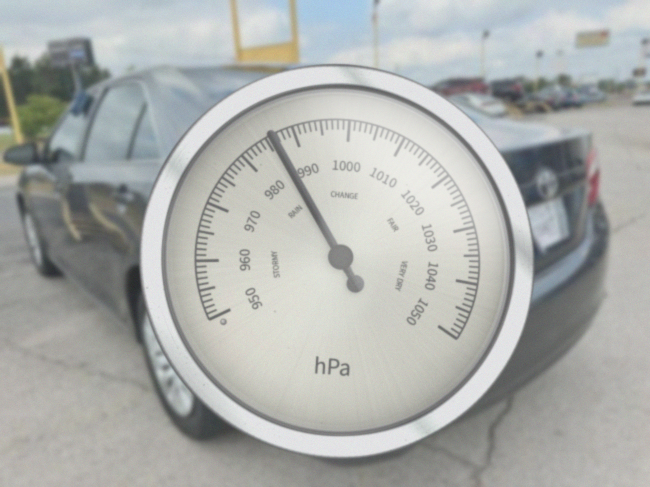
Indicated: 986,hPa
